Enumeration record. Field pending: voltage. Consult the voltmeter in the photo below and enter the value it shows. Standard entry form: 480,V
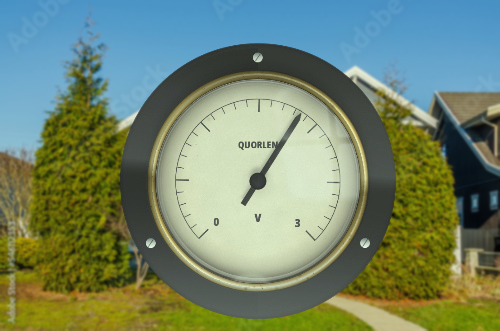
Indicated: 1.85,V
